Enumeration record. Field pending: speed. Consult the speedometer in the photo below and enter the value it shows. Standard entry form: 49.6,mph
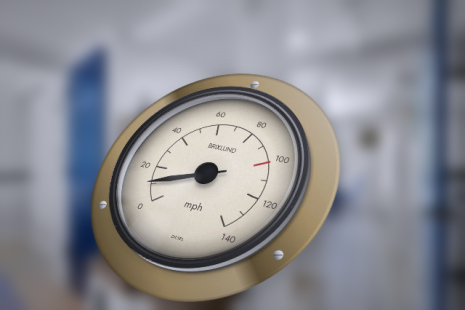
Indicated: 10,mph
